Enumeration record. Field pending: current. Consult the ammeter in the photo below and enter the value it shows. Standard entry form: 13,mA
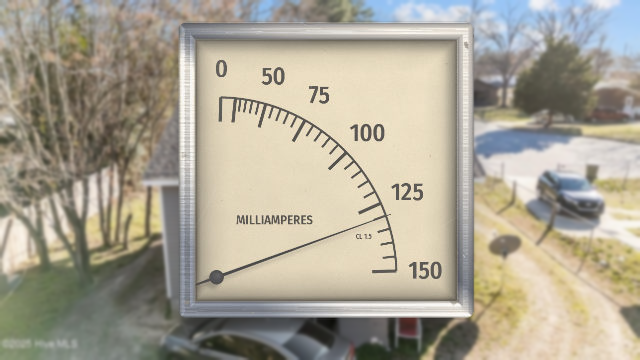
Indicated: 130,mA
